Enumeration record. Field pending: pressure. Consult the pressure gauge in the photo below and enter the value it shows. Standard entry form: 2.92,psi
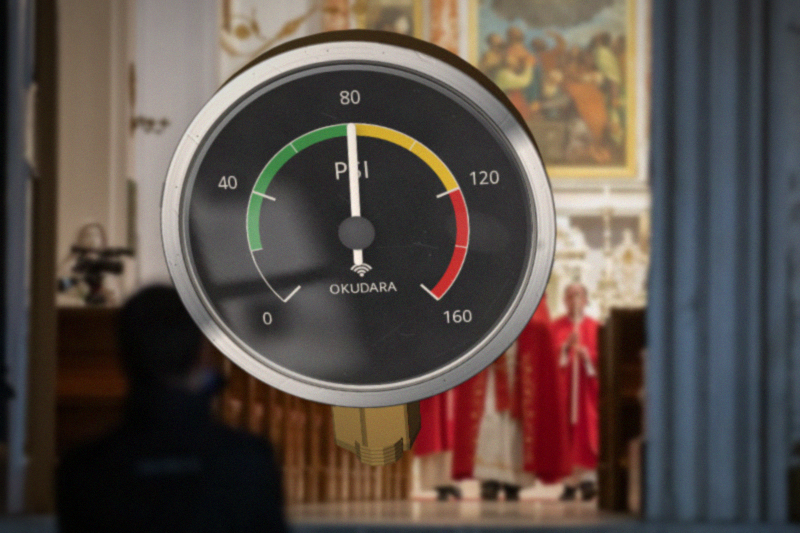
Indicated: 80,psi
